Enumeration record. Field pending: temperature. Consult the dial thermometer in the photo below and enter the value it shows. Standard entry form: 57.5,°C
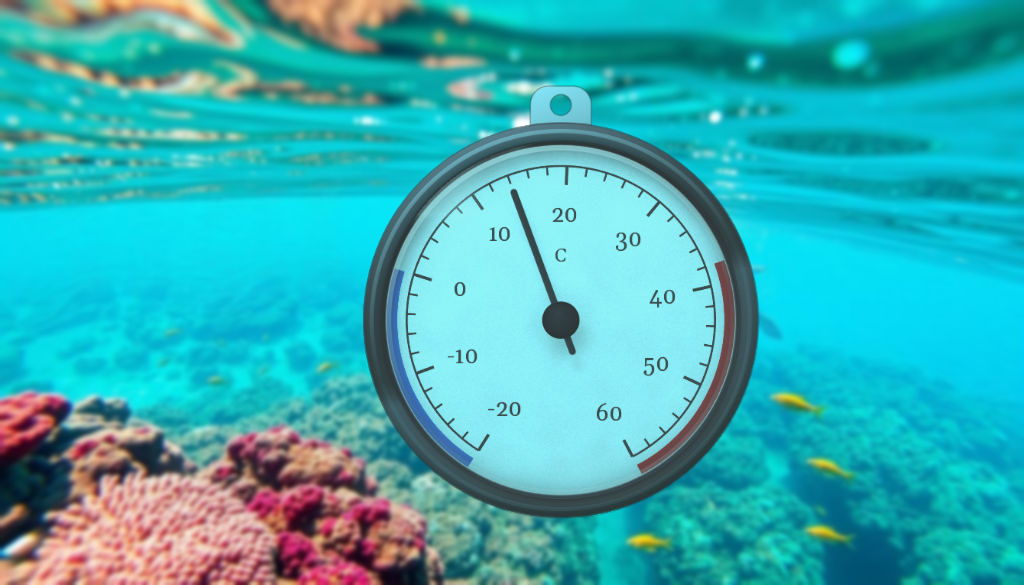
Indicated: 14,°C
